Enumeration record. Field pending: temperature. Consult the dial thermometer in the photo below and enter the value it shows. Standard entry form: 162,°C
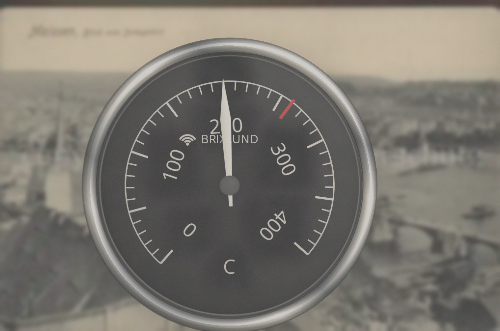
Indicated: 200,°C
